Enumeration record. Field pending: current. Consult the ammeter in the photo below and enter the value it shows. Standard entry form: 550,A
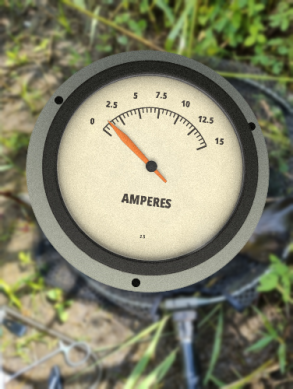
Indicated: 1,A
